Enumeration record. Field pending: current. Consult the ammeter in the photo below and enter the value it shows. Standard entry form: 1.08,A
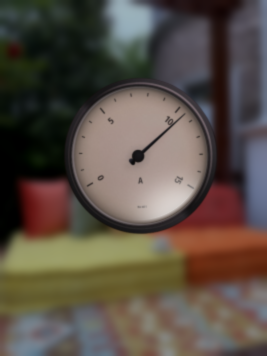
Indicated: 10.5,A
